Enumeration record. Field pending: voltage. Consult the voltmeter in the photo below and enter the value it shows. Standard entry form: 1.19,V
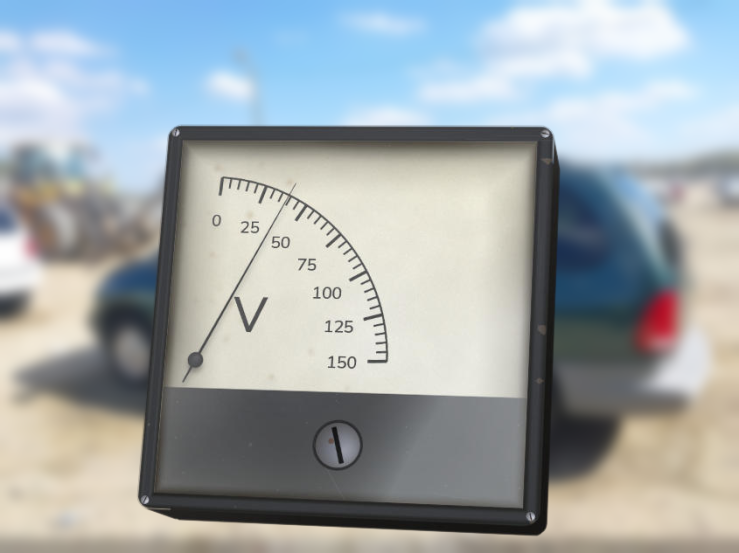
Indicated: 40,V
